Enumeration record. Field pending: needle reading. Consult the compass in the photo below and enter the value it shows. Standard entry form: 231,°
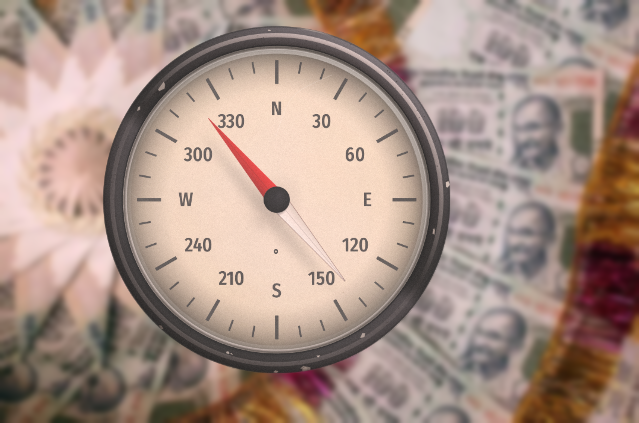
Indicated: 320,°
